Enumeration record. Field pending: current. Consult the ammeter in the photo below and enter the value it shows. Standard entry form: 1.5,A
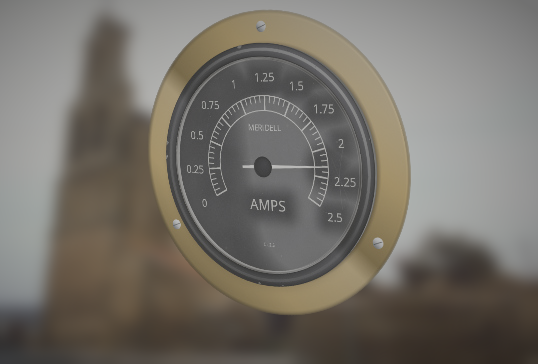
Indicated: 2.15,A
